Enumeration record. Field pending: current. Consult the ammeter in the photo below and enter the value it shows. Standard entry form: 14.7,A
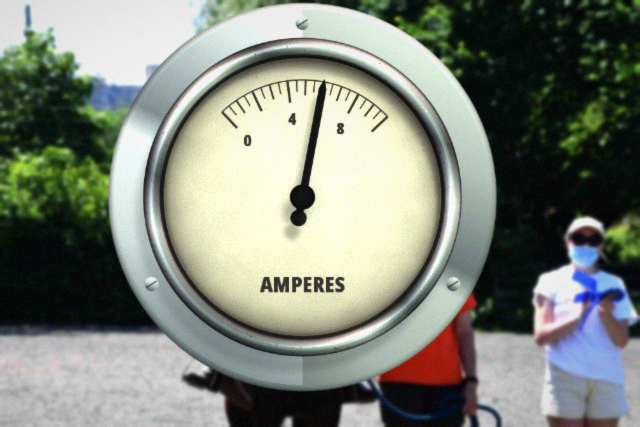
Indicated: 6,A
